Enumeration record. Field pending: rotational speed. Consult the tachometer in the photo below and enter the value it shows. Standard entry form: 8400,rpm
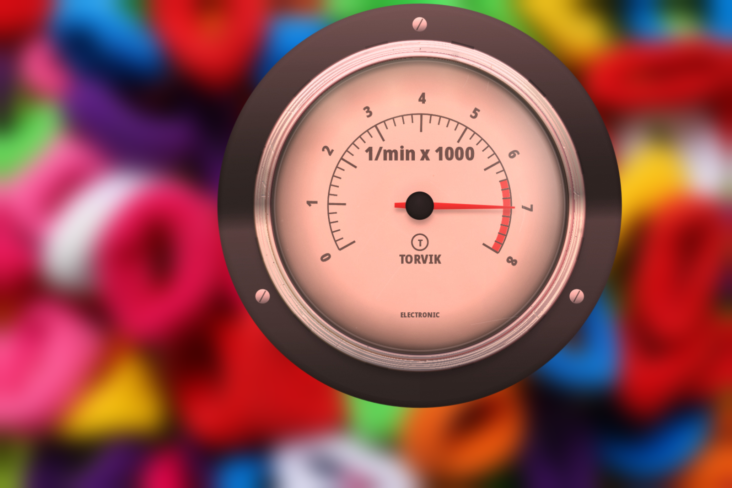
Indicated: 7000,rpm
